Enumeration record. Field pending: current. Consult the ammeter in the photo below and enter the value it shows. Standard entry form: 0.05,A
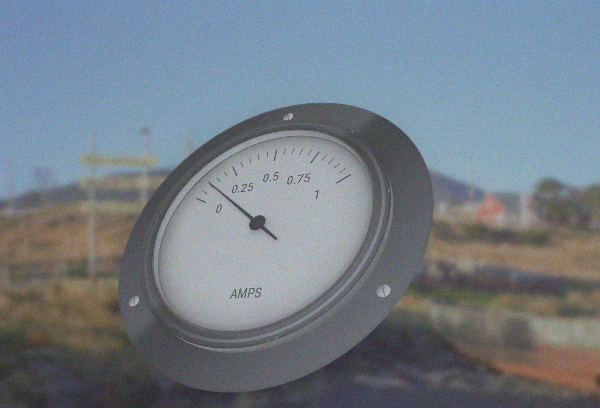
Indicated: 0.1,A
